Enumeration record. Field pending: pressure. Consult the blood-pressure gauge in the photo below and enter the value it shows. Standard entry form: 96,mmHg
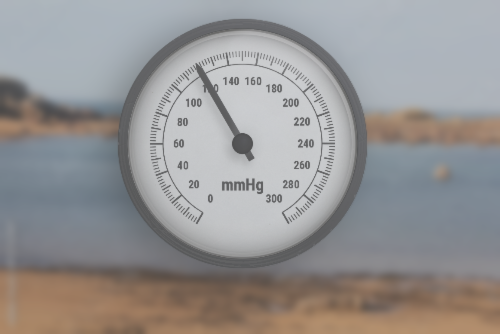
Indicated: 120,mmHg
